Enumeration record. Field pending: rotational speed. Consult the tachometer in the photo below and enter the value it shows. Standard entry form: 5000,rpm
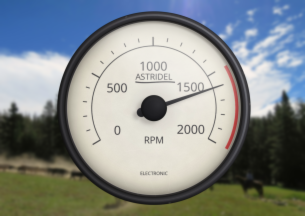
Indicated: 1600,rpm
